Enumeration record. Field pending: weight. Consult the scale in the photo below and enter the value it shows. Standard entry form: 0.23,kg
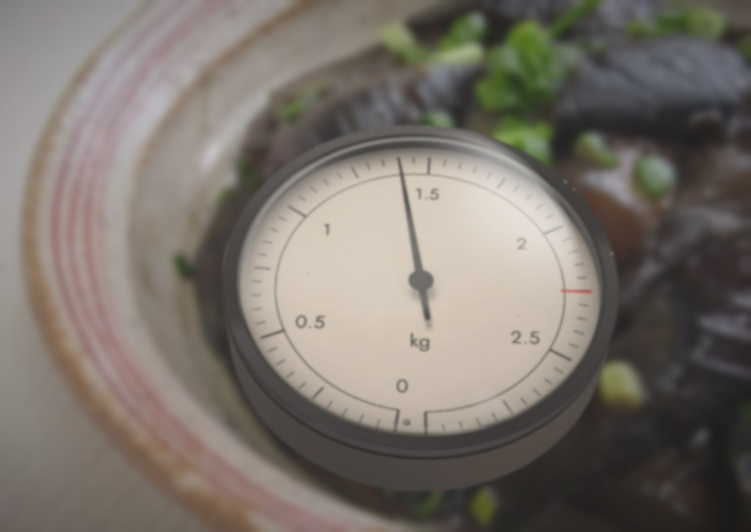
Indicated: 1.4,kg
